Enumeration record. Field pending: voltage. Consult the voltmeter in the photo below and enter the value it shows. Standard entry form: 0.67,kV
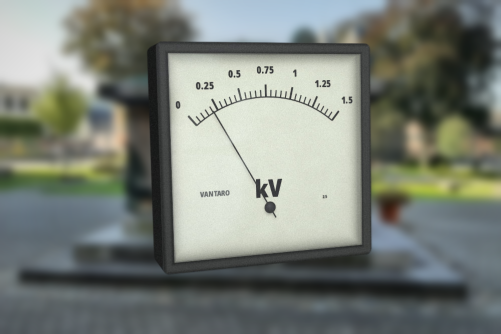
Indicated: 0.2,kV
